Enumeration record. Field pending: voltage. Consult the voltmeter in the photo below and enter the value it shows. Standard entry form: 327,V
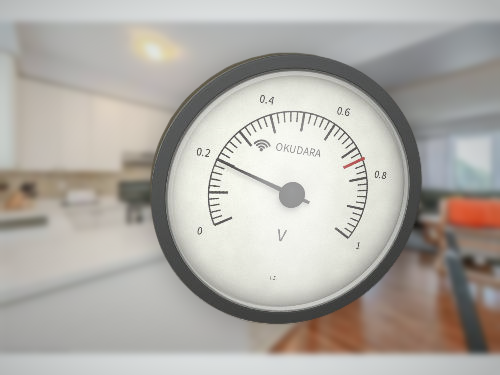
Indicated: 0.2,V
